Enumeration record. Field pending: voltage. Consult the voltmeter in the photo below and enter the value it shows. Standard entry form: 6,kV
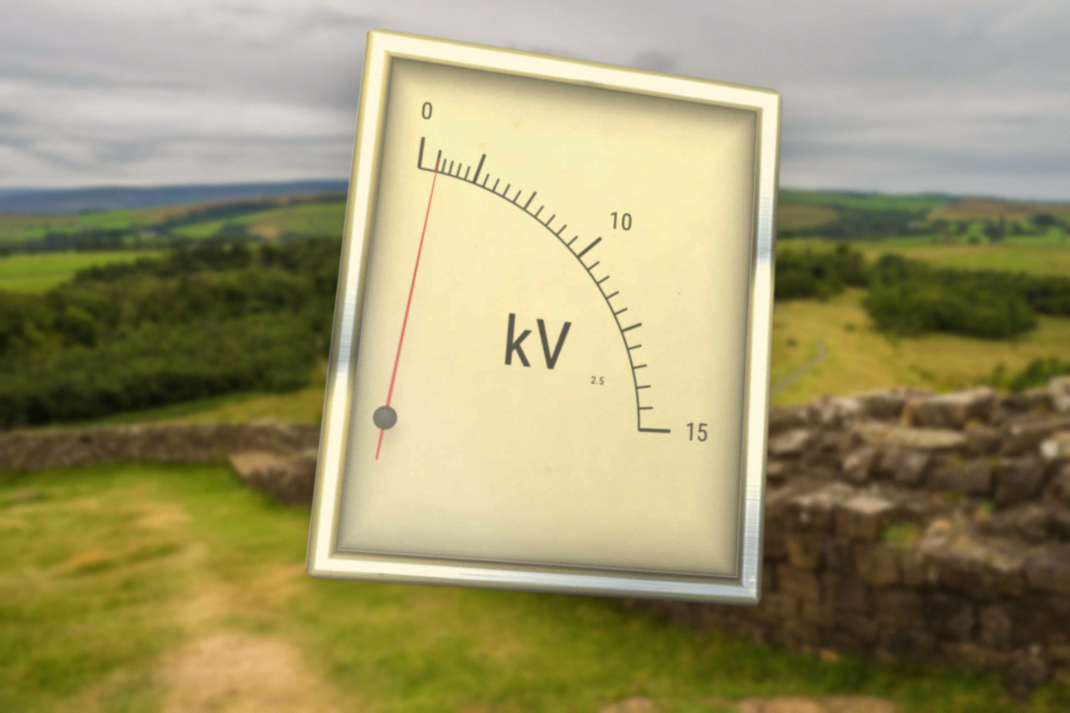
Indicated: 2.5,kV
